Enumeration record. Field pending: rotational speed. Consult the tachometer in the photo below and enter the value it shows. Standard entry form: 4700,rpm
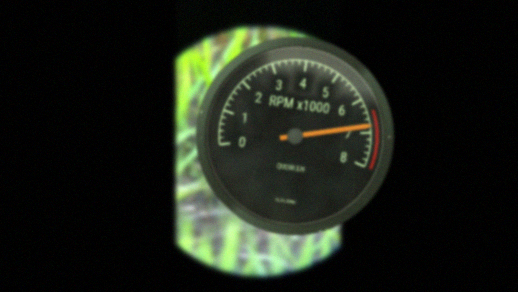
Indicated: 6800,rpm
